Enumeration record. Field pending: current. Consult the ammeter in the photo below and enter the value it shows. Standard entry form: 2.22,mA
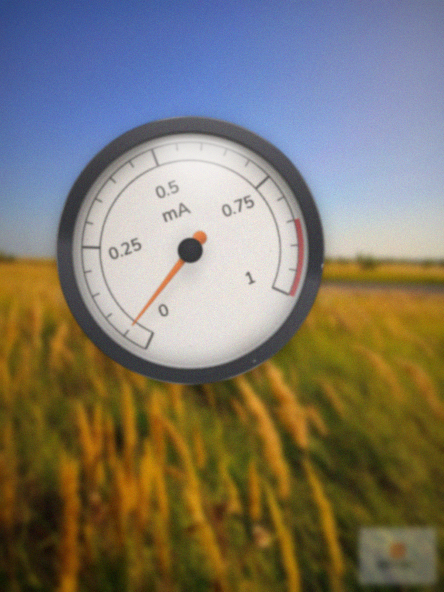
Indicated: 0.05,mA
